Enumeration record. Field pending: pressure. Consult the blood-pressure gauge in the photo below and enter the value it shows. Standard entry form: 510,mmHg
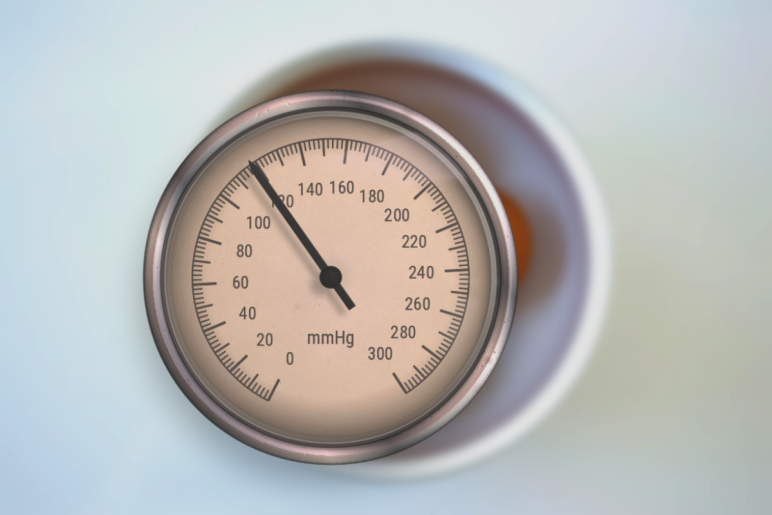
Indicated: 118,mmHg
